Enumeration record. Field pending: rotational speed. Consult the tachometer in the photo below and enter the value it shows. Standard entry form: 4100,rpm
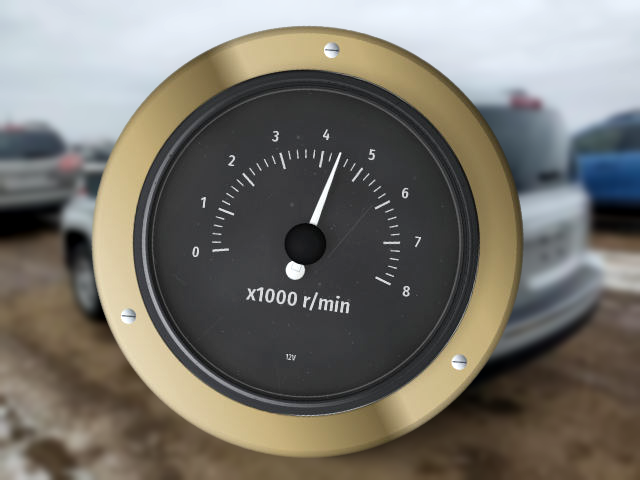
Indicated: 4400,rpm
